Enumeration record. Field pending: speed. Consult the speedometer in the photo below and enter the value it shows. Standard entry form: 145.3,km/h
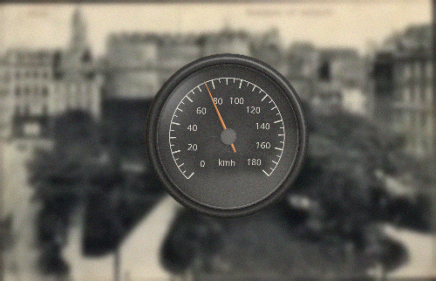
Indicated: 75,km/h
